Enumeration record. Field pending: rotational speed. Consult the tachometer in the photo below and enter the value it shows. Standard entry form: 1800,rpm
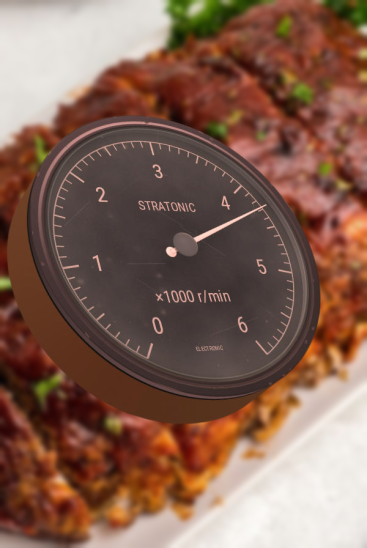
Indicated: 4300,rpm
